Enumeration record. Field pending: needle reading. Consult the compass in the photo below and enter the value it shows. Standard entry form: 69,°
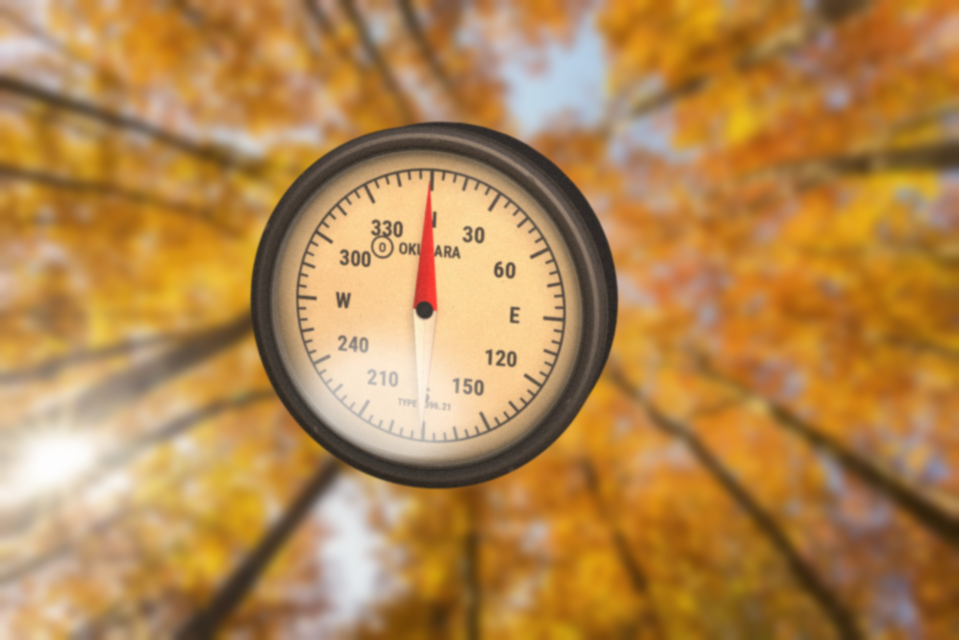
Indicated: 0,°
